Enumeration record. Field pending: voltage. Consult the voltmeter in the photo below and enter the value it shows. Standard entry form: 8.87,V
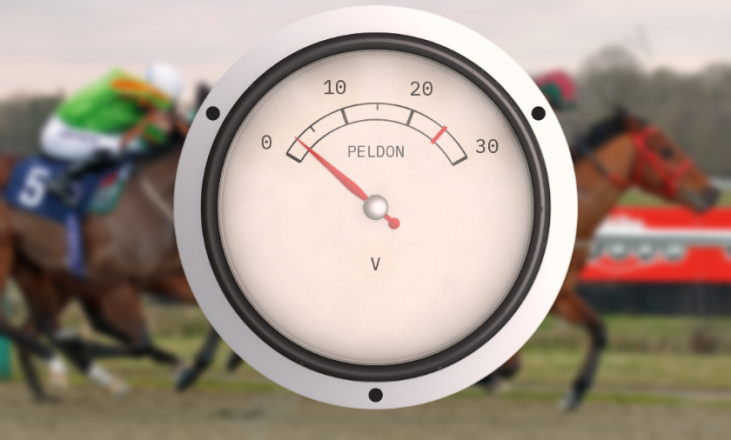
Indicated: 2.5,V
